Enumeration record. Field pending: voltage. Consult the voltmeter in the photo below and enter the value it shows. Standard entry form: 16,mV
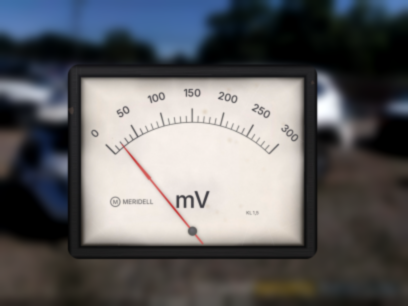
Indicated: 20,mV
